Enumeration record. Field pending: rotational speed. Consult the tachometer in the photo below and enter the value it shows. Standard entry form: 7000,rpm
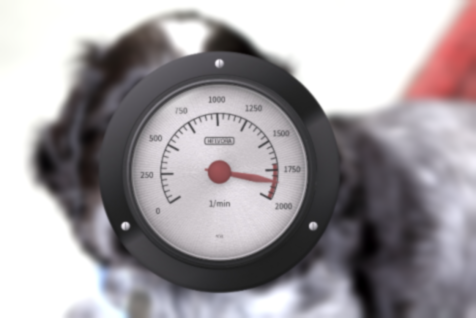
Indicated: 1850,rpm
